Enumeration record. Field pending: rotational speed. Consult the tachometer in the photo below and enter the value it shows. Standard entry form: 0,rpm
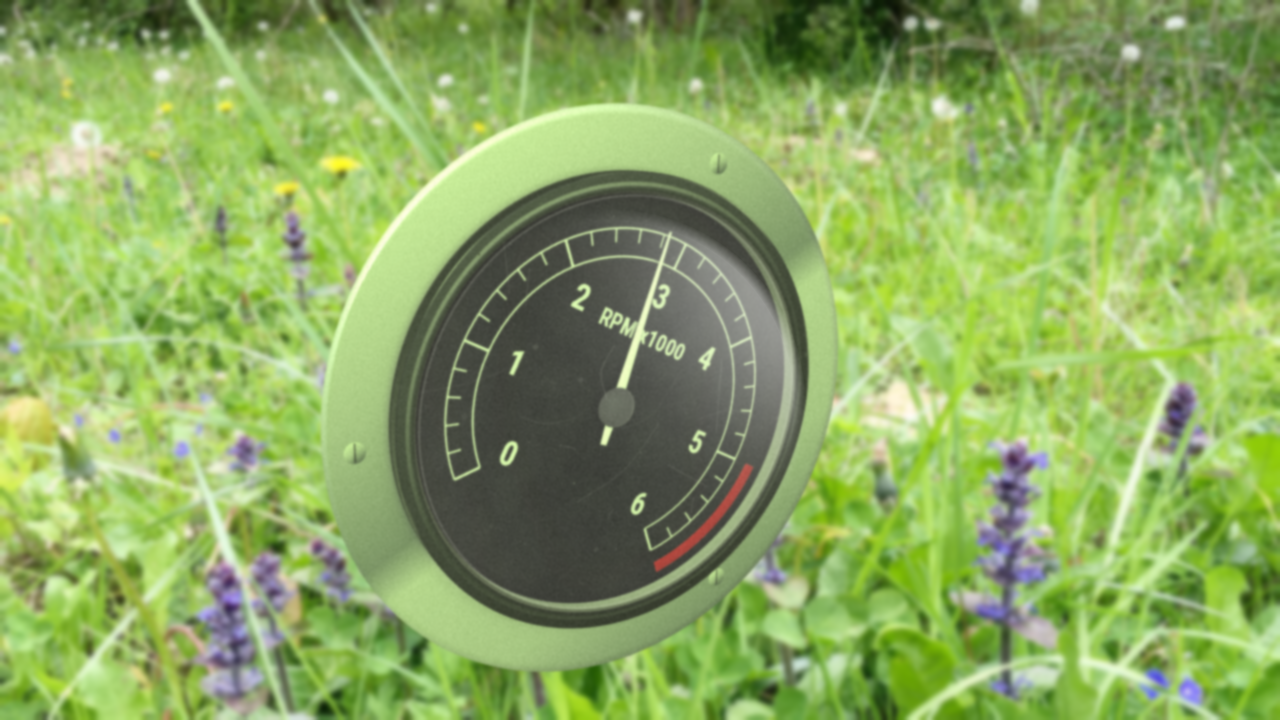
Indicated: 2800,rpm
